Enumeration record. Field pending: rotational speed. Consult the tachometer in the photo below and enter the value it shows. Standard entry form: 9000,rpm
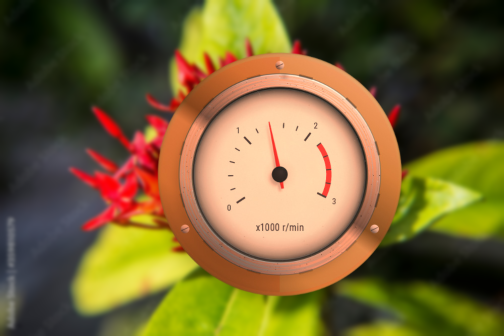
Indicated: 1400,rpm
